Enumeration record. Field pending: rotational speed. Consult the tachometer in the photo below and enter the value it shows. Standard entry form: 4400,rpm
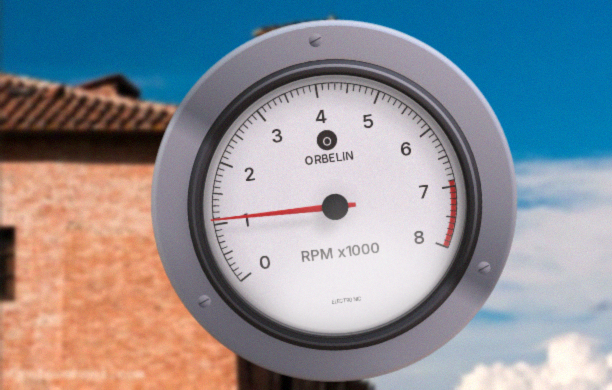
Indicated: 1100,rpm
